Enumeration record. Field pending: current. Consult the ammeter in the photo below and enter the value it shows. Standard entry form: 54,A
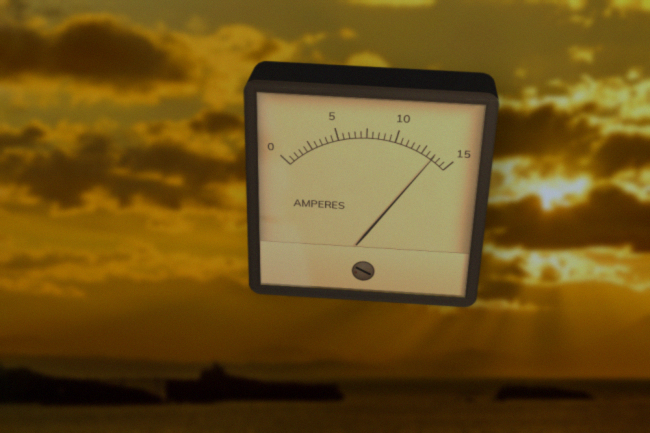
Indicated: 13.5,A
